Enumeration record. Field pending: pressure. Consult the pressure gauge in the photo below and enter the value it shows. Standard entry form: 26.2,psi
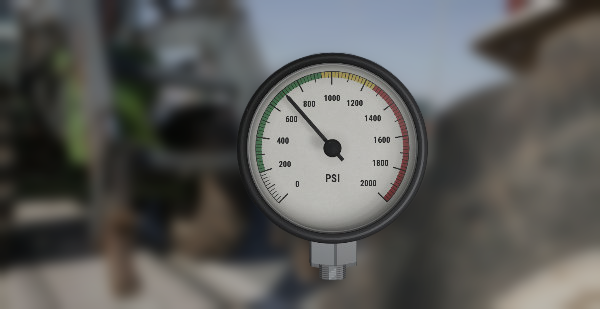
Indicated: 700,psi
